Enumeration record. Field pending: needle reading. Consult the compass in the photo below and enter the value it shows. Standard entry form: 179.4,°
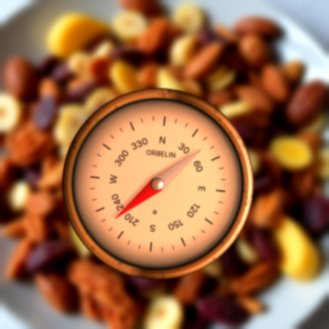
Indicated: 225,°
